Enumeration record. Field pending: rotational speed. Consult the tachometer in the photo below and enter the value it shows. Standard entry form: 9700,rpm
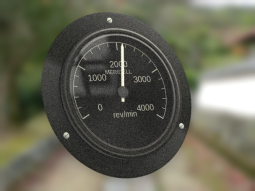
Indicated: 2100,rpm
